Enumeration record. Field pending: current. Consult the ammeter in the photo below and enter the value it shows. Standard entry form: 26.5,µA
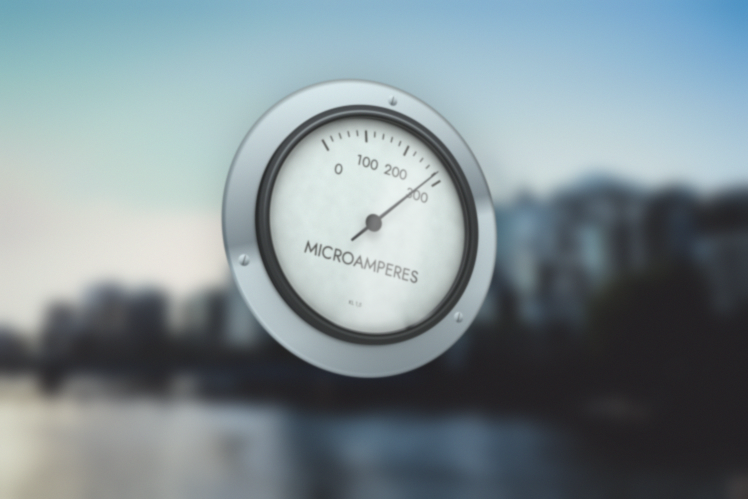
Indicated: 280,µA
